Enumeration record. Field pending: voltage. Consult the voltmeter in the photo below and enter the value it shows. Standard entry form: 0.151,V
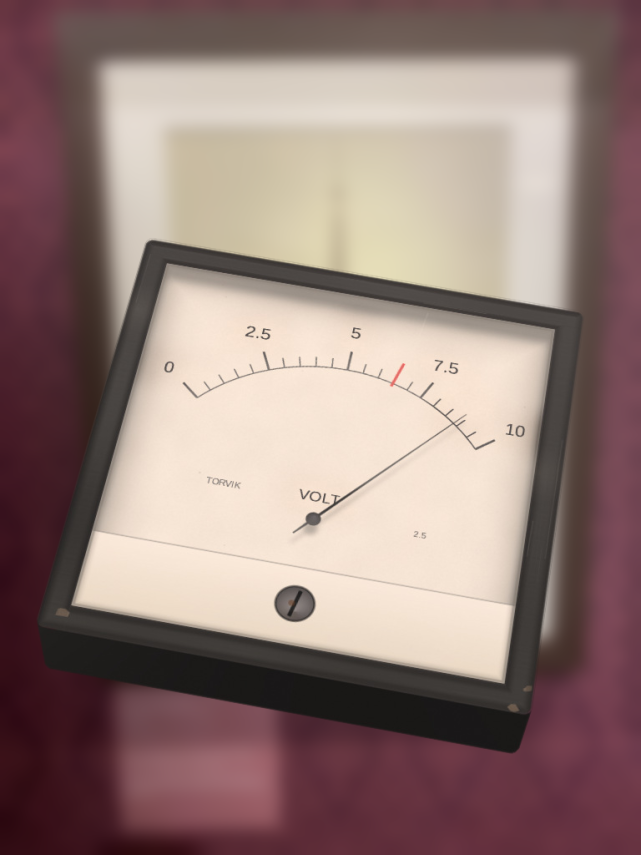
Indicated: 9,V
